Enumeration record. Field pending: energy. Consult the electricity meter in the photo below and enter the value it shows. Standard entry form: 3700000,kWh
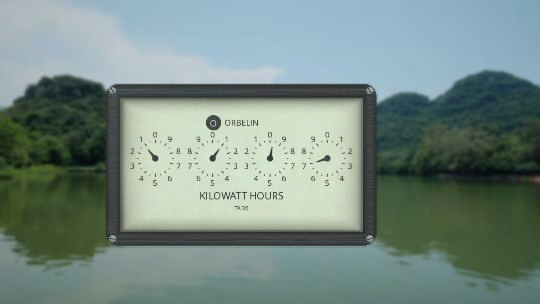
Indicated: 1097,kWh
